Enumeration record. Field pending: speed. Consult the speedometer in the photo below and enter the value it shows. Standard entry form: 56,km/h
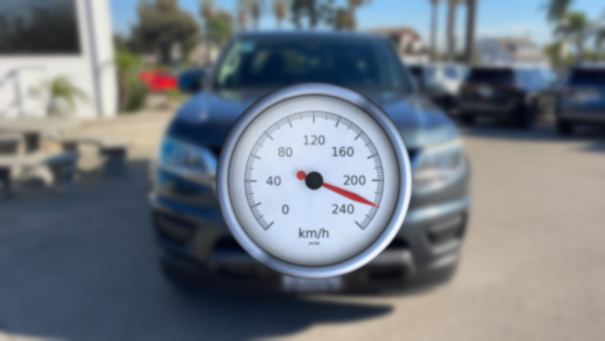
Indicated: 220,km/h
